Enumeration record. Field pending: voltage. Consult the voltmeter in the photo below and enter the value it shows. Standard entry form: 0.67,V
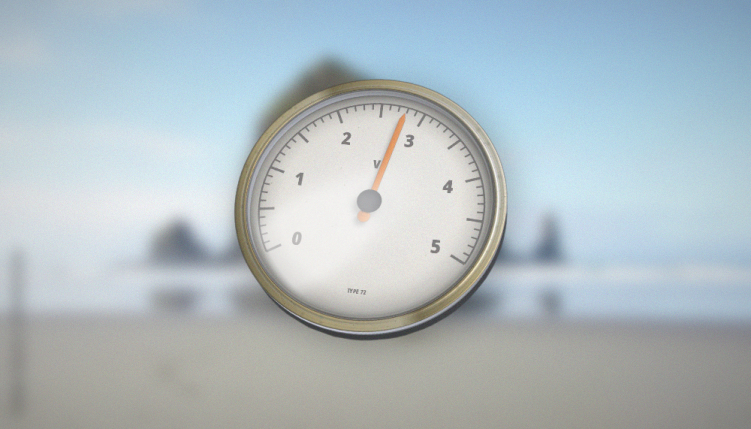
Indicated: 2.8,V
